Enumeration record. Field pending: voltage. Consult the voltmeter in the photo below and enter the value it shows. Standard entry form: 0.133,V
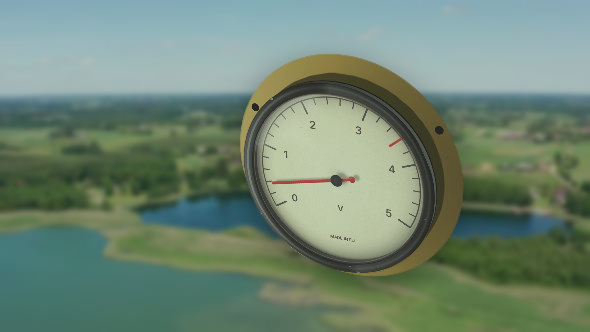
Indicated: 0.4,V
